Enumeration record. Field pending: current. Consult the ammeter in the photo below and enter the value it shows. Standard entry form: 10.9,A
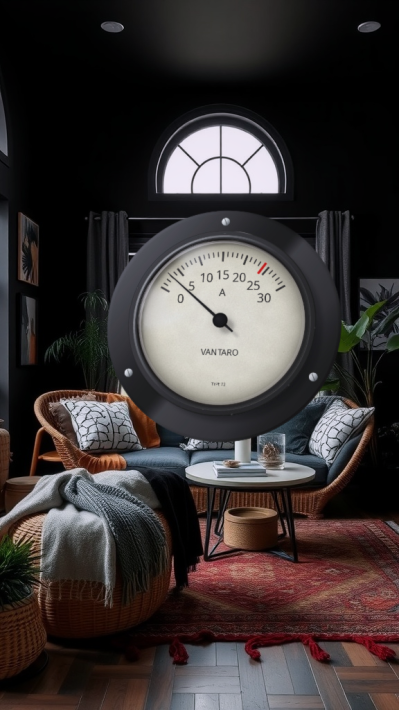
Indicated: 3,A
